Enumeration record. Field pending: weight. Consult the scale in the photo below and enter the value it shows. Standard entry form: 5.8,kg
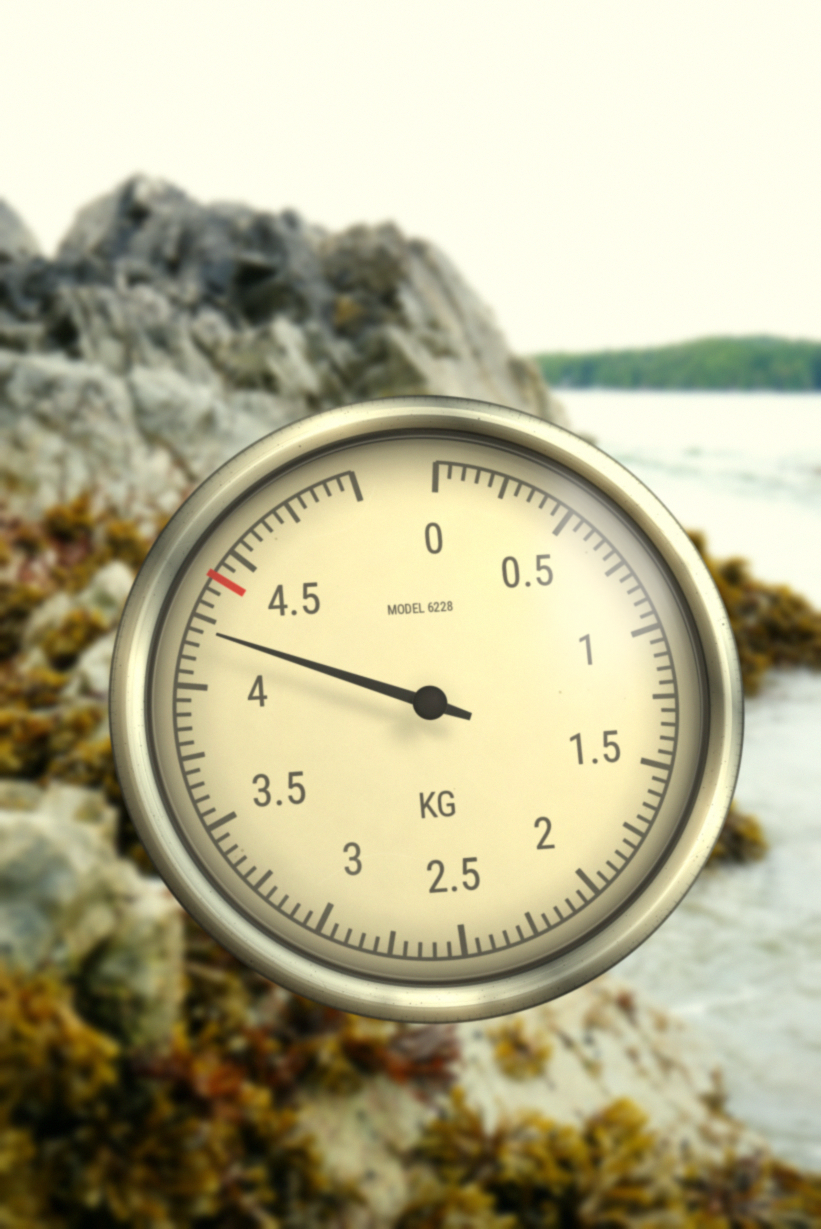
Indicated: 4.2,kg
